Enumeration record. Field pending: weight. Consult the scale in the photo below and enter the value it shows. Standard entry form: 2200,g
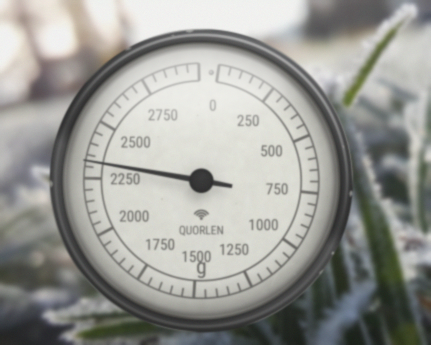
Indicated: 2325,g
